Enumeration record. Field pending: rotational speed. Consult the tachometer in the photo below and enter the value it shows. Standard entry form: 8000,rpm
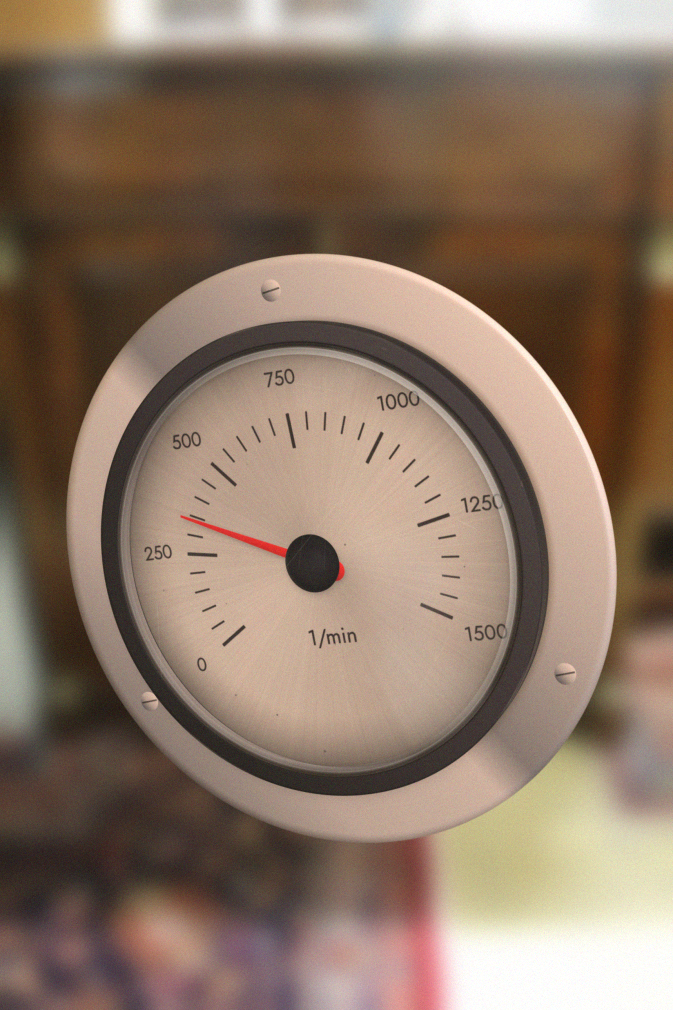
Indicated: 350,rpm
